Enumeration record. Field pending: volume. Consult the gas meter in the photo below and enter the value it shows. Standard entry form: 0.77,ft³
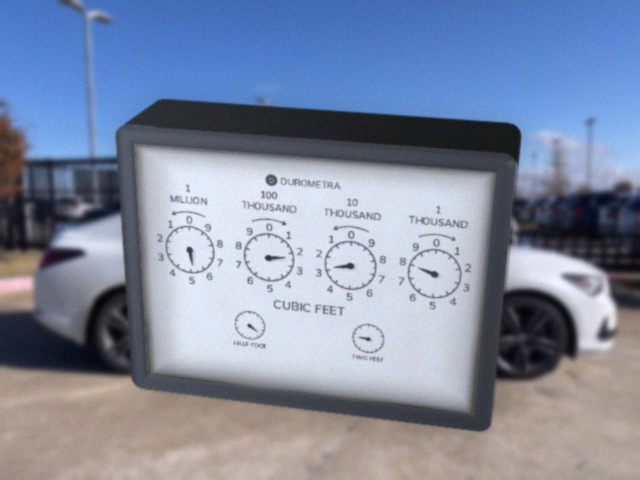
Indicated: 522800,ft³
